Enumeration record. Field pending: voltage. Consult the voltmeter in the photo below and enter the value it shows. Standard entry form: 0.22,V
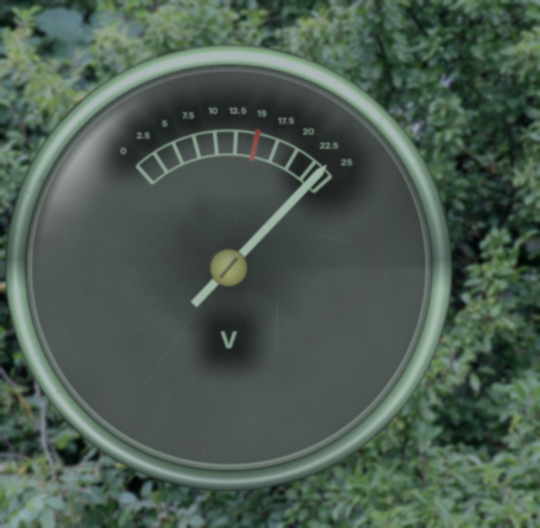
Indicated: 23.75,V
